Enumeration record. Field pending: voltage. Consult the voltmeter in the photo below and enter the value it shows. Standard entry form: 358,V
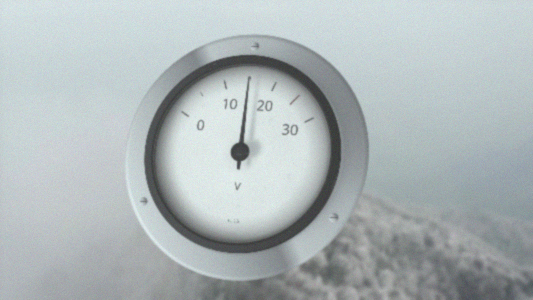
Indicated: 15,V
